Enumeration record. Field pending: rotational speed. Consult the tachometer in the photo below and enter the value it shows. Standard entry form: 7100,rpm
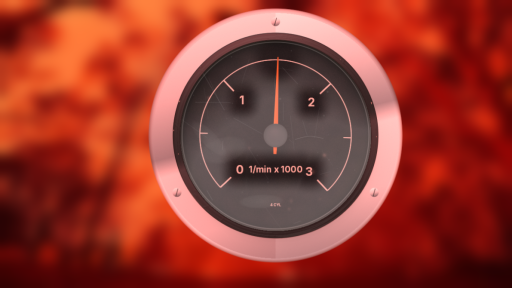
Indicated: 1500,rpm
